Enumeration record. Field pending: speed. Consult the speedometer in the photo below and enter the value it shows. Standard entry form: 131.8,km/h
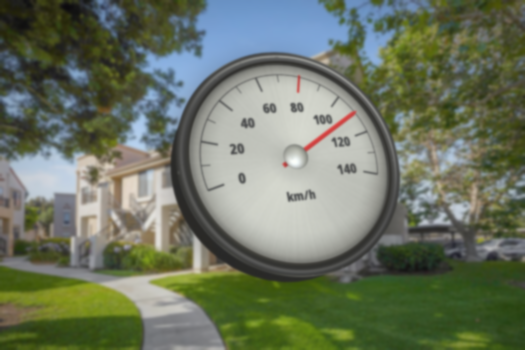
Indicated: 110,km/h
